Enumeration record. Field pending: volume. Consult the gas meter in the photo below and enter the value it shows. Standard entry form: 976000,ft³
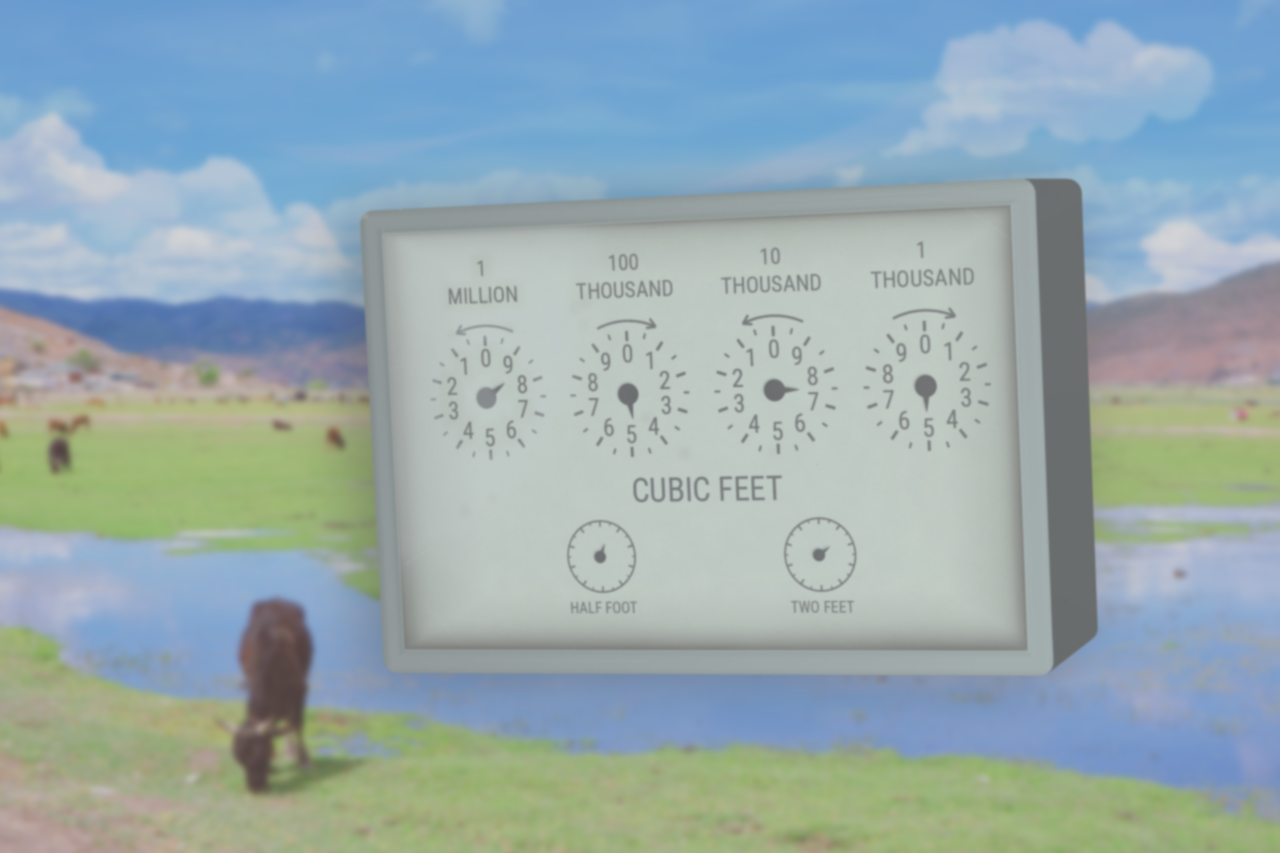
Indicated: 847500,ft³
